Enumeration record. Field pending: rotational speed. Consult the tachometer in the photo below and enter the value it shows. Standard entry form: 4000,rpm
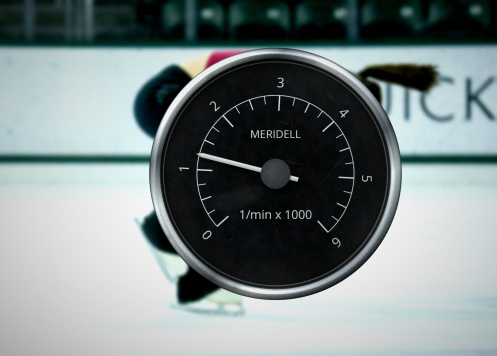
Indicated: 1250,rpm
